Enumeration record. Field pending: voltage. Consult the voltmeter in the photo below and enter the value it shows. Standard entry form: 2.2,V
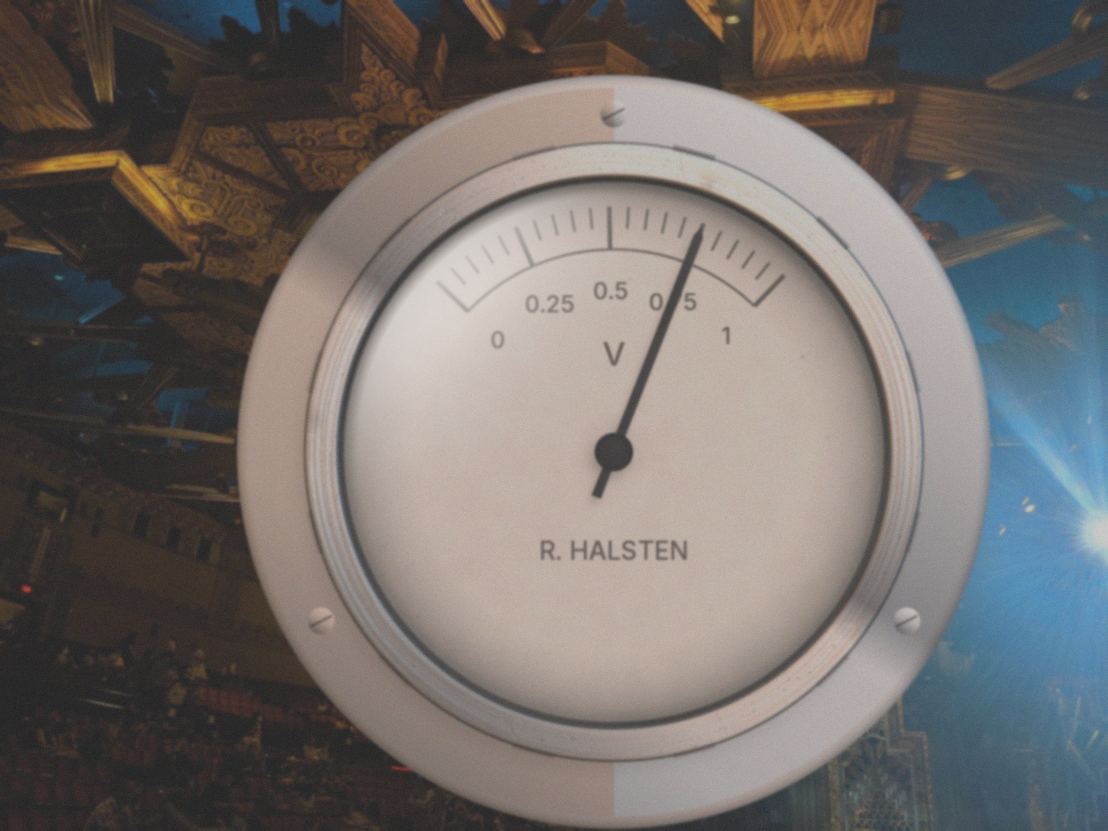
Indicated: 0.75,V
